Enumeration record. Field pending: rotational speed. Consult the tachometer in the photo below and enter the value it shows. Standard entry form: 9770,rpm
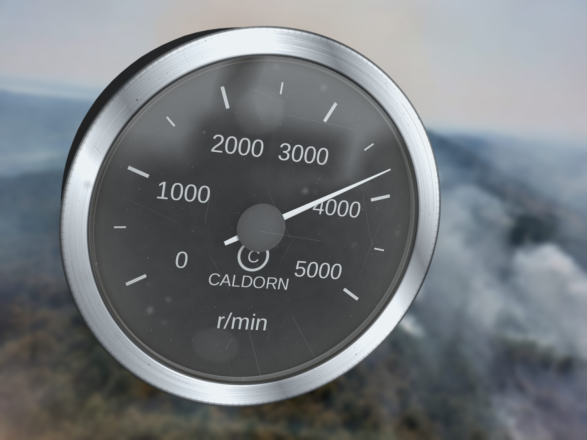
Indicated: 3750,rpm
